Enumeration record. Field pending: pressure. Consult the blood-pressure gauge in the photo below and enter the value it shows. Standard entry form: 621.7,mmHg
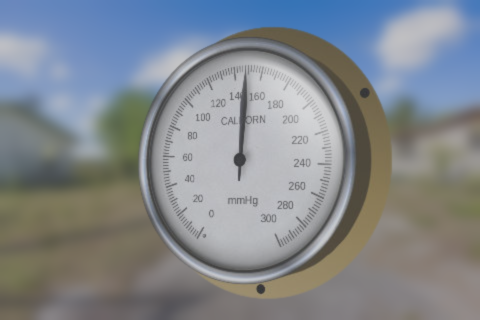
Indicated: 150,mmHg
